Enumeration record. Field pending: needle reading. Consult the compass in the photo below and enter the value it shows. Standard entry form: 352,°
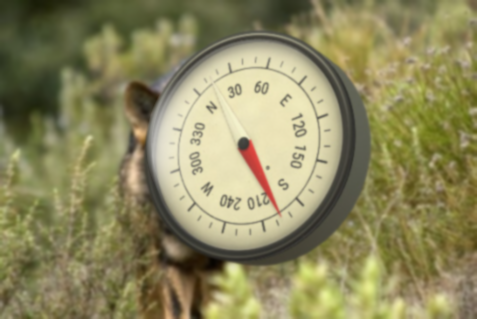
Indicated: 195,°
